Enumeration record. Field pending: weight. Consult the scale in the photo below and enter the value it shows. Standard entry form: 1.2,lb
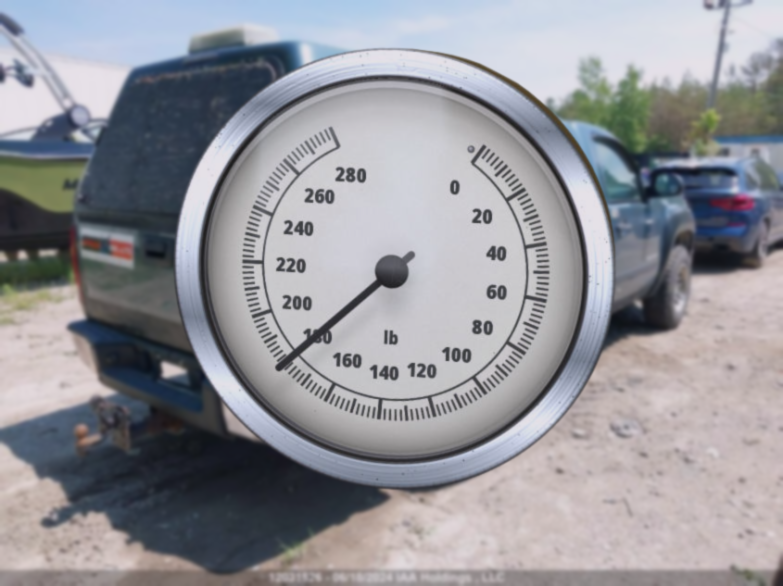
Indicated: 180,lb
